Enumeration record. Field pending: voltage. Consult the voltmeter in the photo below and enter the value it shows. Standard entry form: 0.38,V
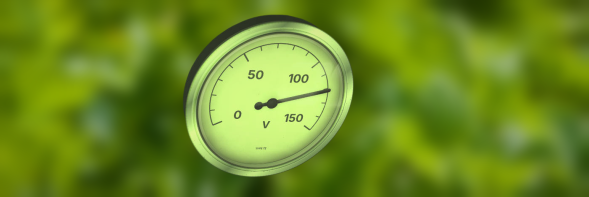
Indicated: 120,V
